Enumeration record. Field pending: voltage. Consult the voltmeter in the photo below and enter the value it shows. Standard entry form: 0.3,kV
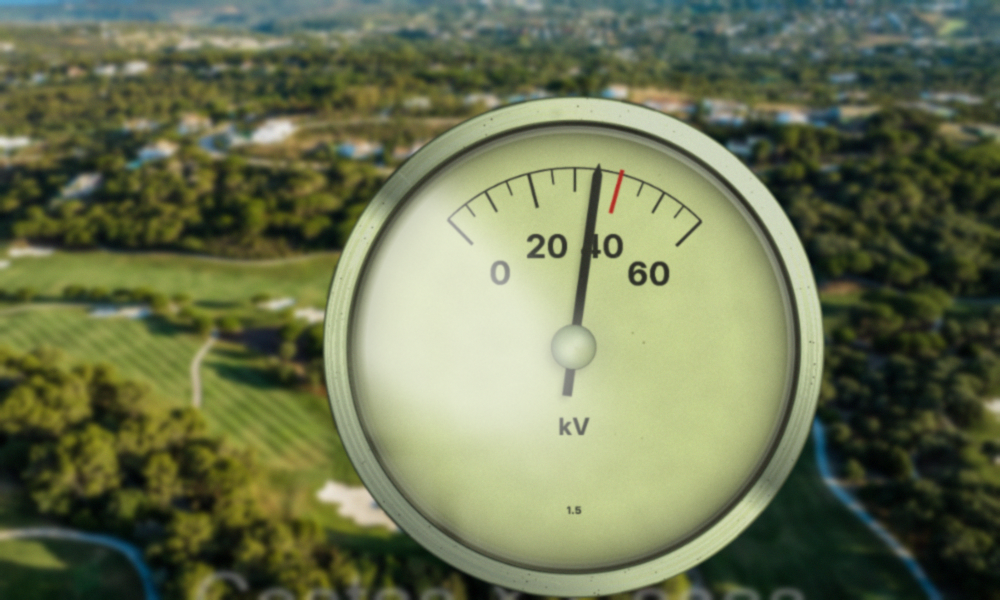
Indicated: 35,kV
